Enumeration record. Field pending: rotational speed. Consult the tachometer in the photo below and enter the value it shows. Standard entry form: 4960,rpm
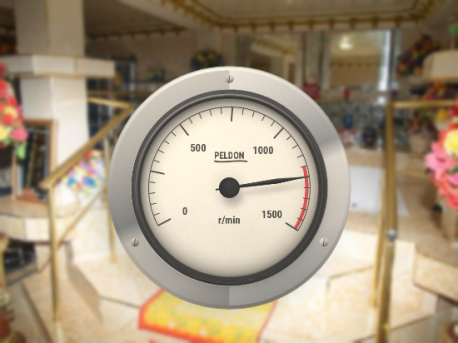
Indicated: 1250,rpm
